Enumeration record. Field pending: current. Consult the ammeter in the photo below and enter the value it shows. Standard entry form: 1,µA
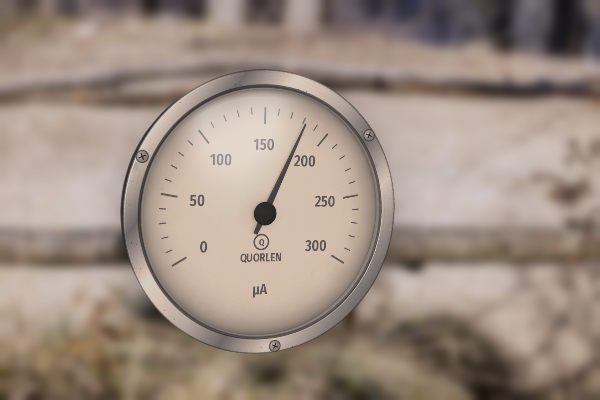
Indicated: 180,µA
